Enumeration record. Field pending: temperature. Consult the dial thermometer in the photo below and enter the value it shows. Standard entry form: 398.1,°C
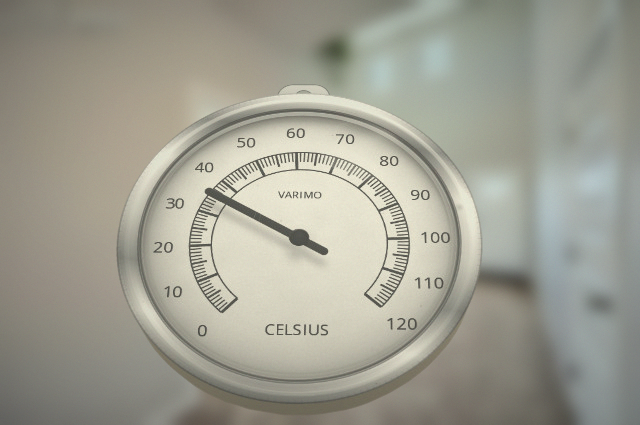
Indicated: 35,°C
